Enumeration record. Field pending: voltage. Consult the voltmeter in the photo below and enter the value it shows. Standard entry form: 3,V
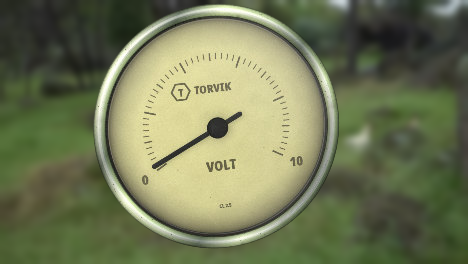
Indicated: 0.2,V
